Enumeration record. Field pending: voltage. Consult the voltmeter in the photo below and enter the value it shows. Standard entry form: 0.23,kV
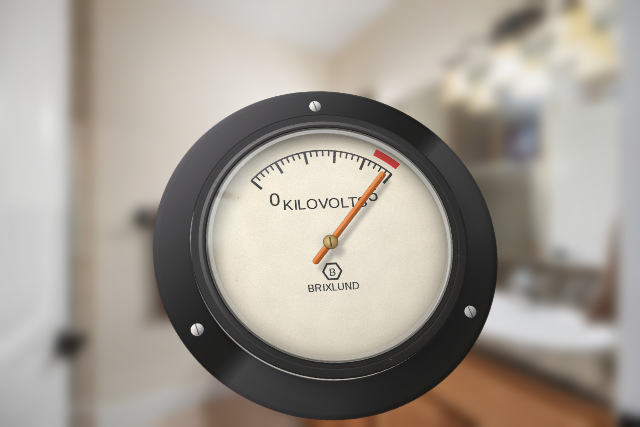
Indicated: 4.8,kV
